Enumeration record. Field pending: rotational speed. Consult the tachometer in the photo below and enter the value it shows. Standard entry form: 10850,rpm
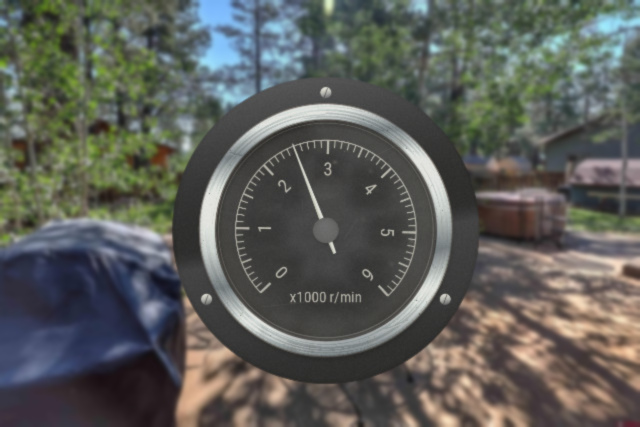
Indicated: 2500,rpm
